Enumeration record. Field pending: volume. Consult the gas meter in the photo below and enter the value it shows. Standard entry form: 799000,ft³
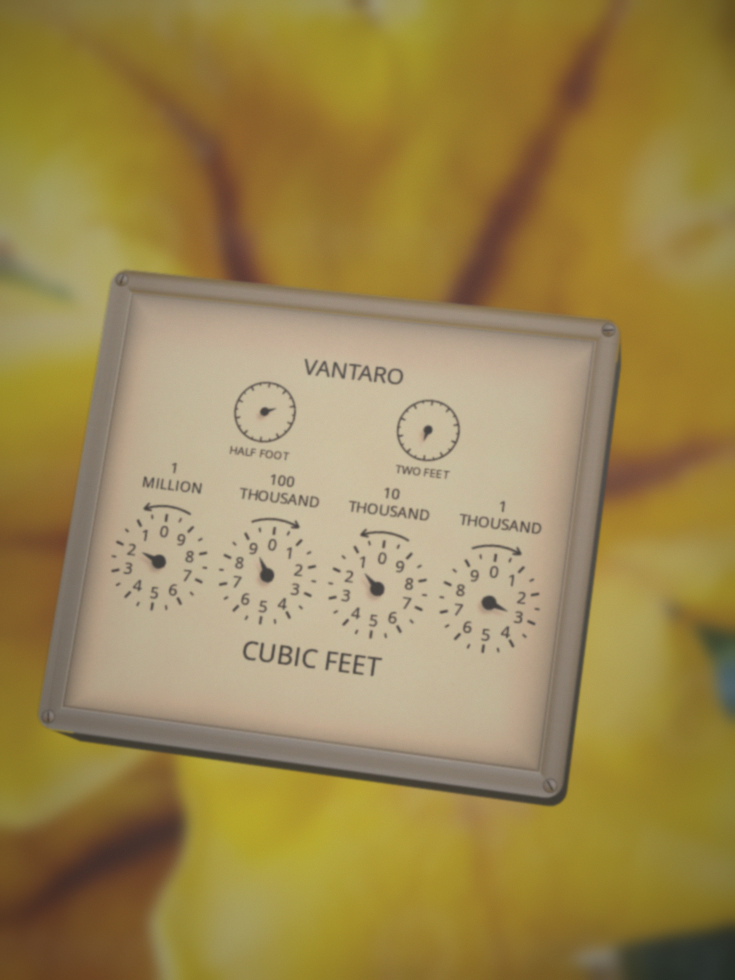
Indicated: 191300,ft³
